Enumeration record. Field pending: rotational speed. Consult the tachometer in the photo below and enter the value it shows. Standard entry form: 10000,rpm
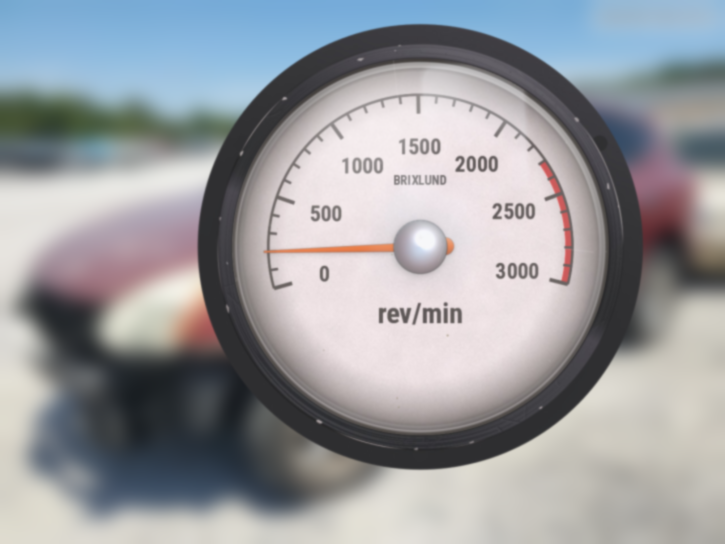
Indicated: 200,rpm
